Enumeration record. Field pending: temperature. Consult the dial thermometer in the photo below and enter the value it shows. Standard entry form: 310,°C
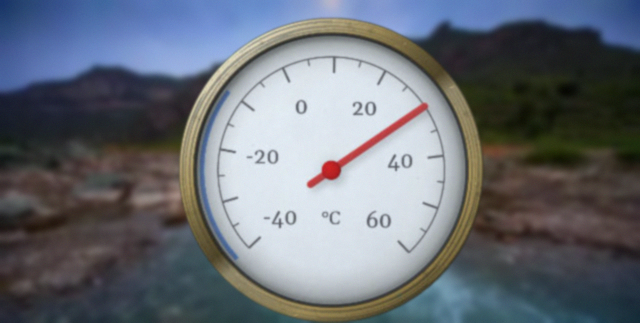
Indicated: 30,°C
